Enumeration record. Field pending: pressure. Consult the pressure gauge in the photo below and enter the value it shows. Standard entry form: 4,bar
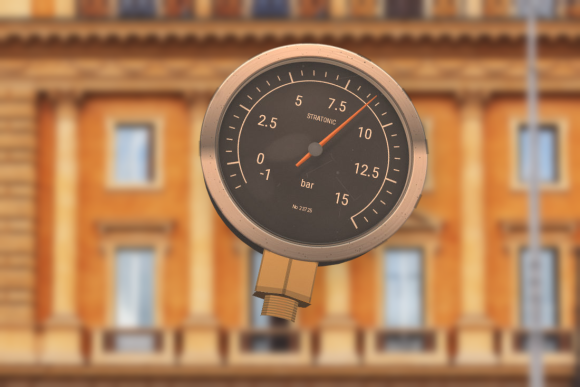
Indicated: 8.75,bar
